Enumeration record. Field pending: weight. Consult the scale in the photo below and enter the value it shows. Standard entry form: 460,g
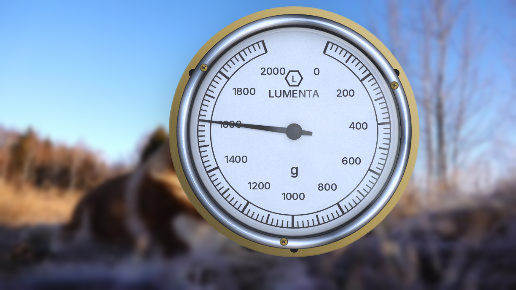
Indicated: 1600,g
